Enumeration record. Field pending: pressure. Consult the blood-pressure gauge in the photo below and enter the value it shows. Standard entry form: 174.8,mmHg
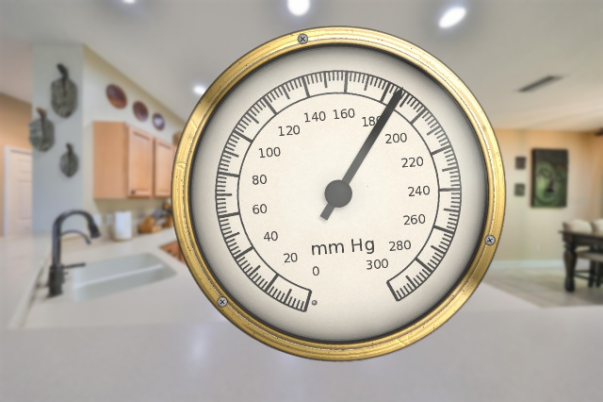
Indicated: 186,mmHg
